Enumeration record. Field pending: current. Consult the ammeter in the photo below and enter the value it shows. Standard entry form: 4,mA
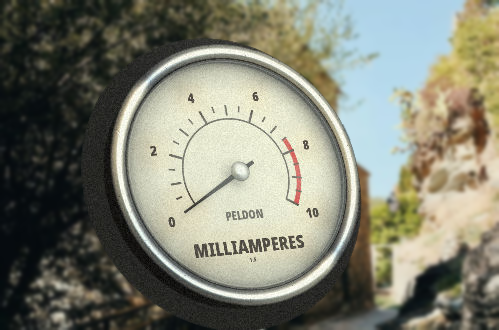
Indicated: 0,mA
